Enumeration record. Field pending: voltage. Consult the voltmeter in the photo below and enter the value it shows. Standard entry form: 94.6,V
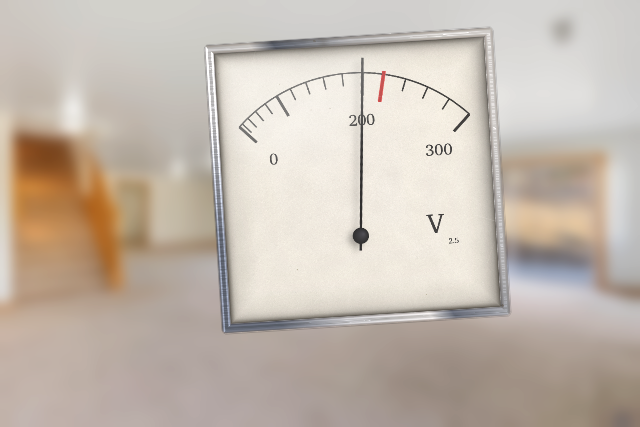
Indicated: 200,V
